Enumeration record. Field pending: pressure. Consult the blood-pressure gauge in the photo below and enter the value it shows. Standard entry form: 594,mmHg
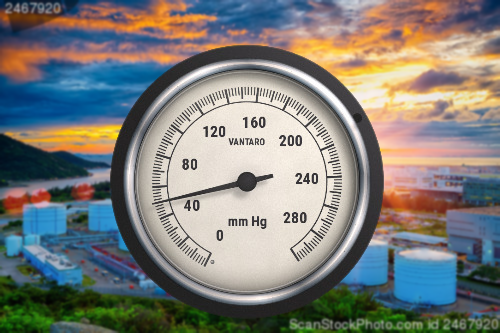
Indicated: 50,mmHg
